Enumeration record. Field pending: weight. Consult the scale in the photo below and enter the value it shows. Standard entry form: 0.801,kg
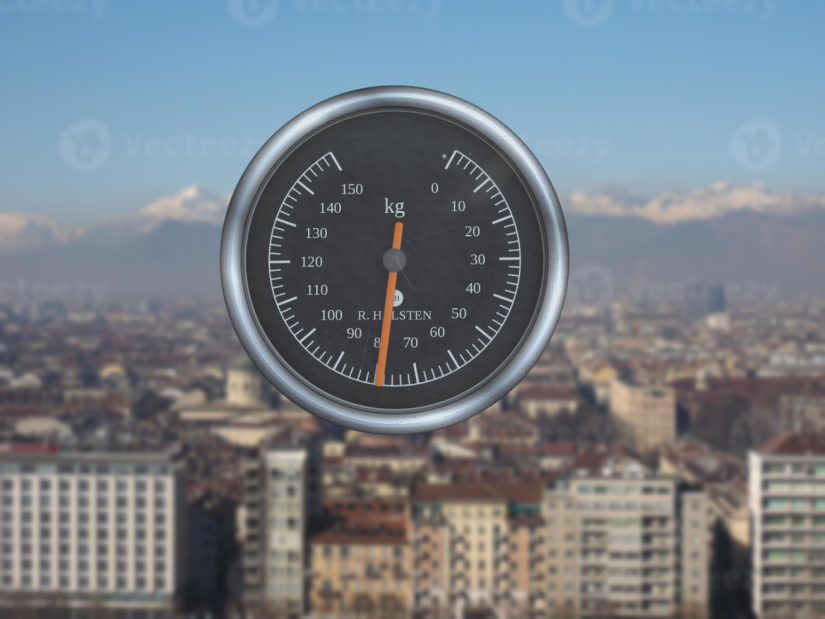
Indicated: 79,kg
